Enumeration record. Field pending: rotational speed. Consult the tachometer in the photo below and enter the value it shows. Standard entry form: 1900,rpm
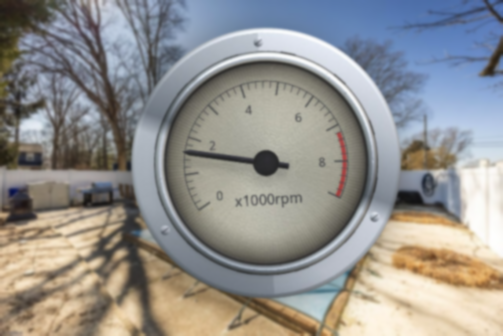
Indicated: 1600,rpm
